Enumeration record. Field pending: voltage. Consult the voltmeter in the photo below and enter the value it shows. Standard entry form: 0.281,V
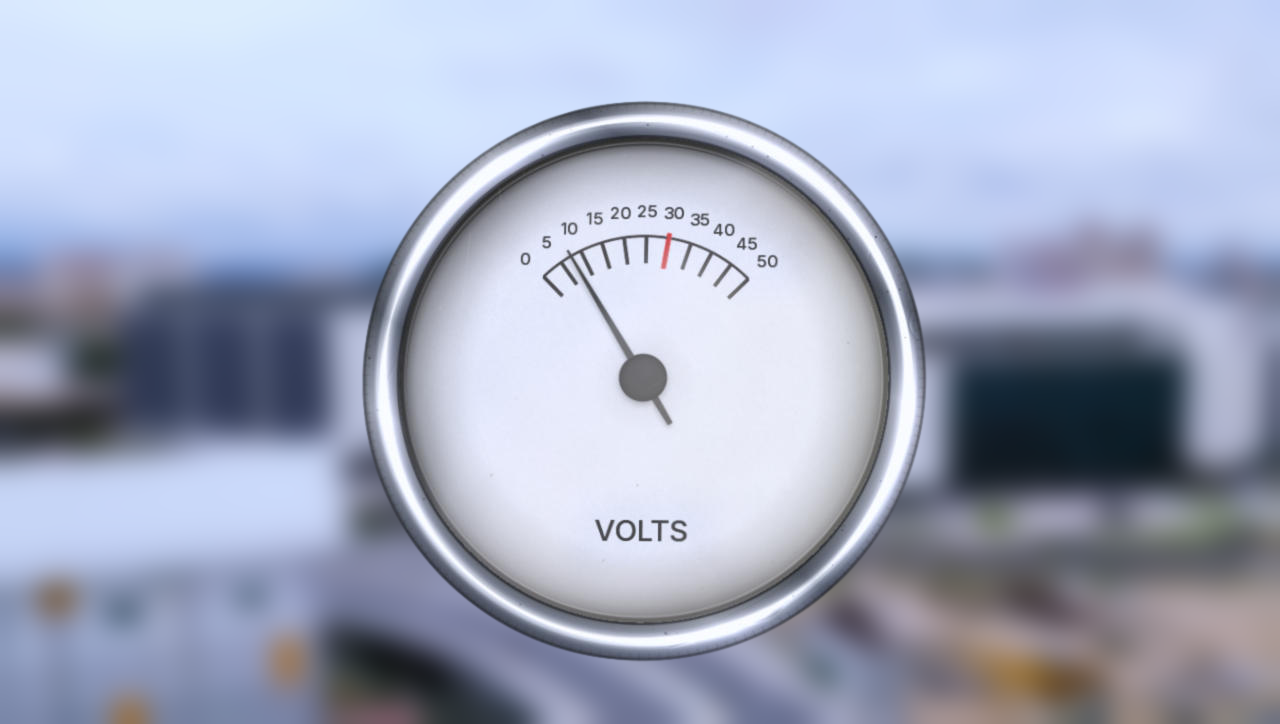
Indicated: 7.5,V
